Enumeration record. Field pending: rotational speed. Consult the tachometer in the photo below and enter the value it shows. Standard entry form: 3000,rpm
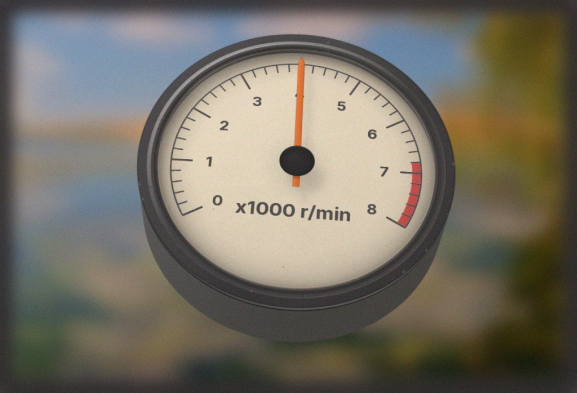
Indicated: 4000,rpm
